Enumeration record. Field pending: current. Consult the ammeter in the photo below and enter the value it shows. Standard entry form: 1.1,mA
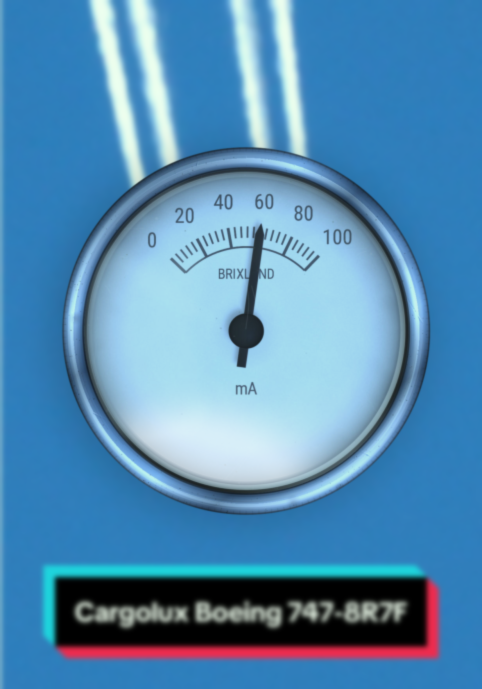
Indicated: 60,mA
